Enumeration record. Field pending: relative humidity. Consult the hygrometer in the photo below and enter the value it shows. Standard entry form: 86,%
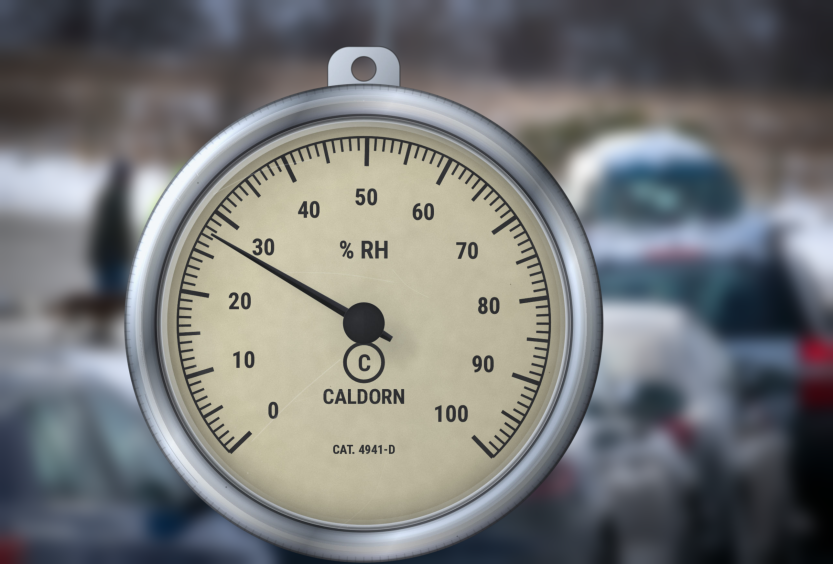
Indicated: 27.5,%
